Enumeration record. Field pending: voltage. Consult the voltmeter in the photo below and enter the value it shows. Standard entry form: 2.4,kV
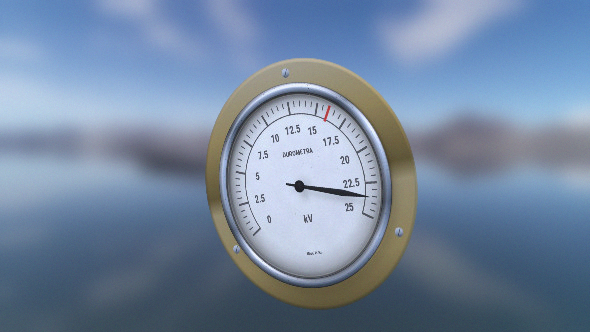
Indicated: 23.5,kV
